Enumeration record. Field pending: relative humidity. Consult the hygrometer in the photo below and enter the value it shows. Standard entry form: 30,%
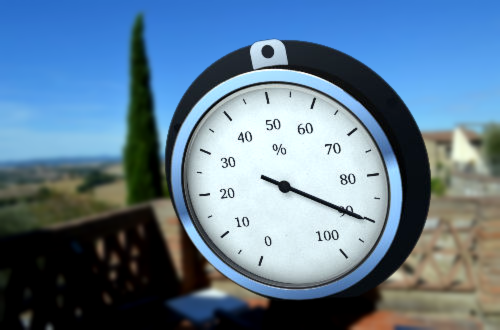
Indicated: 90,%
